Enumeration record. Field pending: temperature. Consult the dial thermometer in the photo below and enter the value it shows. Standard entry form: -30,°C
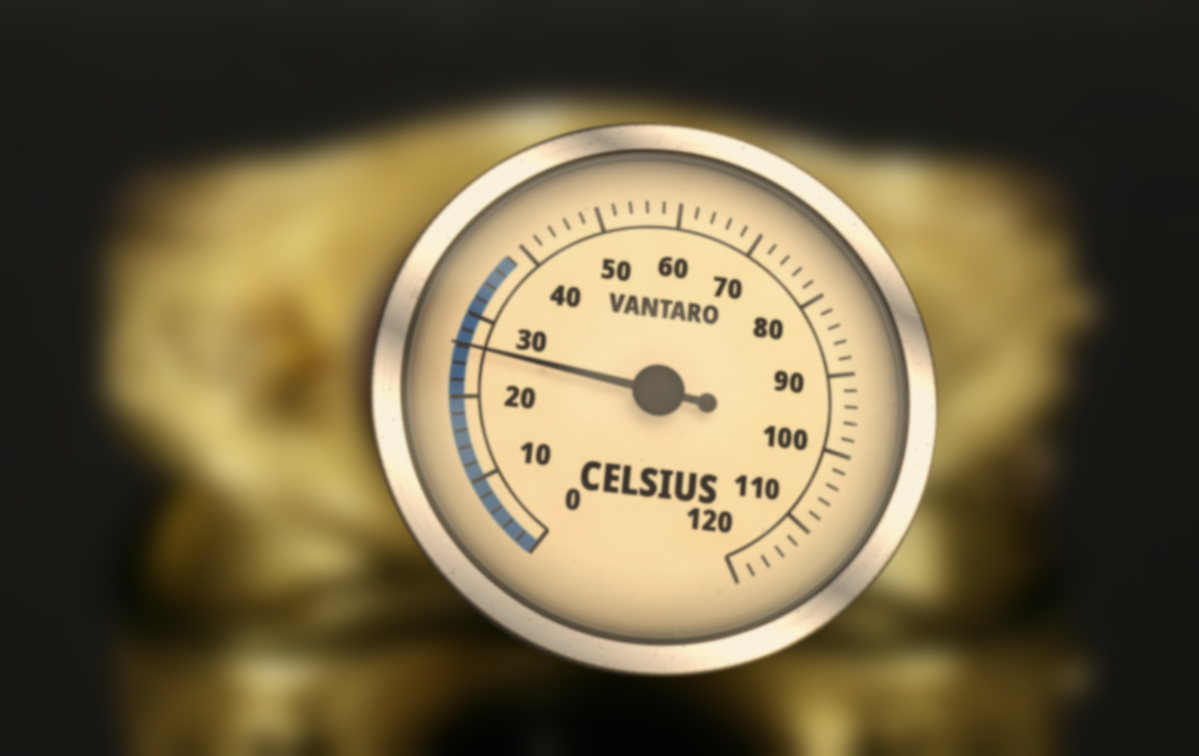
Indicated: 26,°C
